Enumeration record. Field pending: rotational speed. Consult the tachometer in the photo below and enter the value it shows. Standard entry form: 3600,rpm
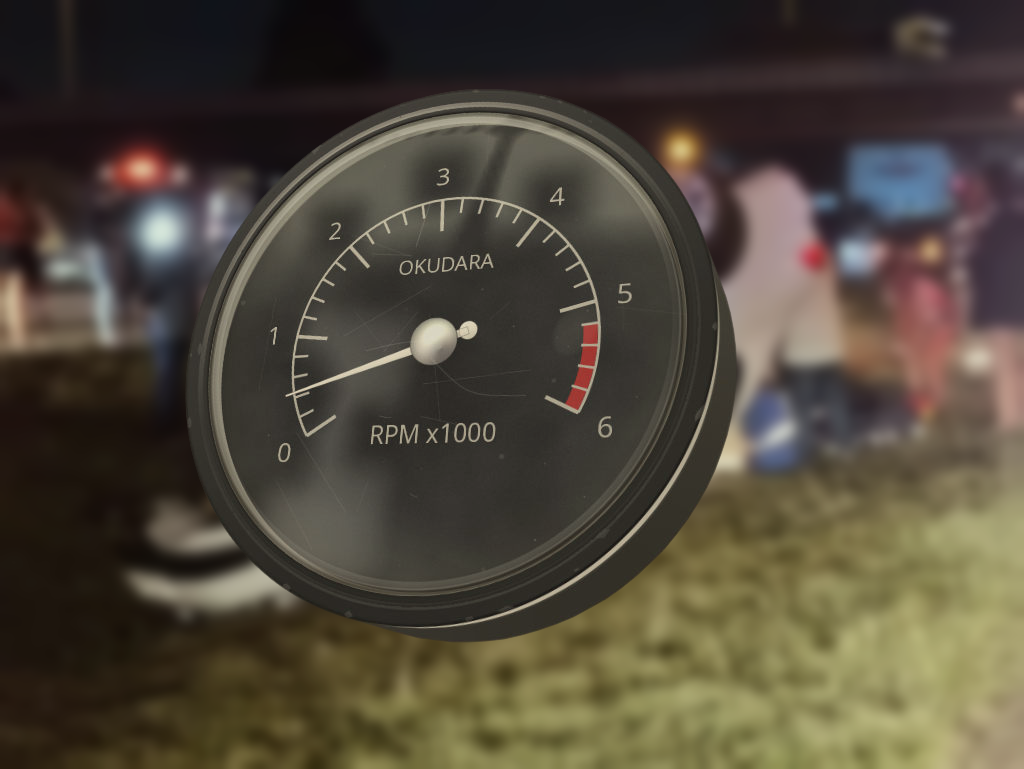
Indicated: 400,rpm
